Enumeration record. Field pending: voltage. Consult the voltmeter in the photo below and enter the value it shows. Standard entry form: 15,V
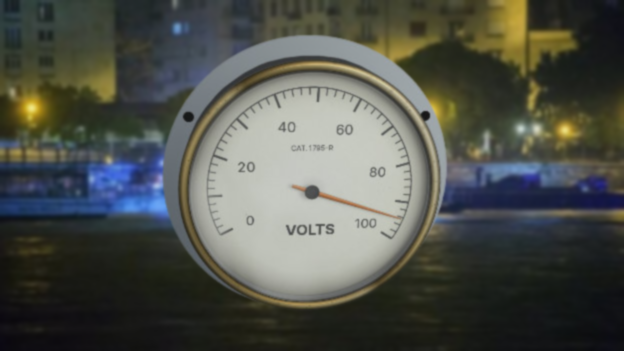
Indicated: 94,V
